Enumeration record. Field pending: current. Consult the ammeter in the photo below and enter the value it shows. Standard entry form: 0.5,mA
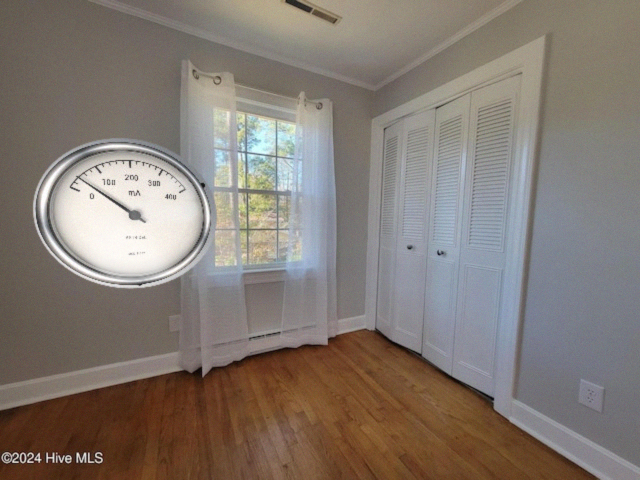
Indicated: 40,mA
